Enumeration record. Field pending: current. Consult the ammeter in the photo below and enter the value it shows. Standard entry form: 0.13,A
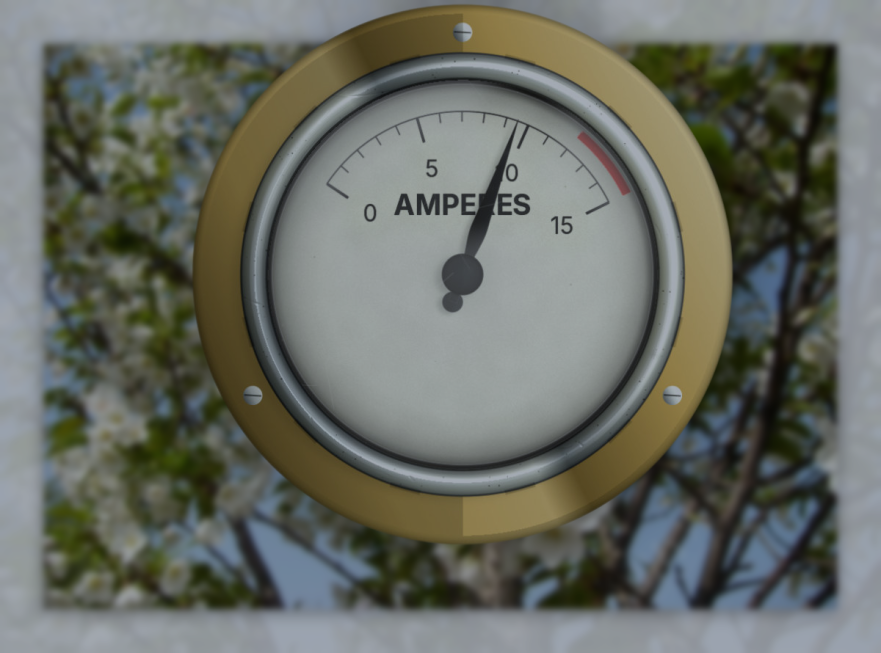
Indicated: 9.5,A
